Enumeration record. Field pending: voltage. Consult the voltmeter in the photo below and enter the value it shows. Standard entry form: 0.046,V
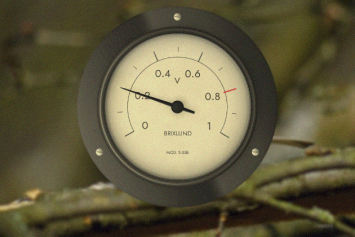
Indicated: 0.2,V
